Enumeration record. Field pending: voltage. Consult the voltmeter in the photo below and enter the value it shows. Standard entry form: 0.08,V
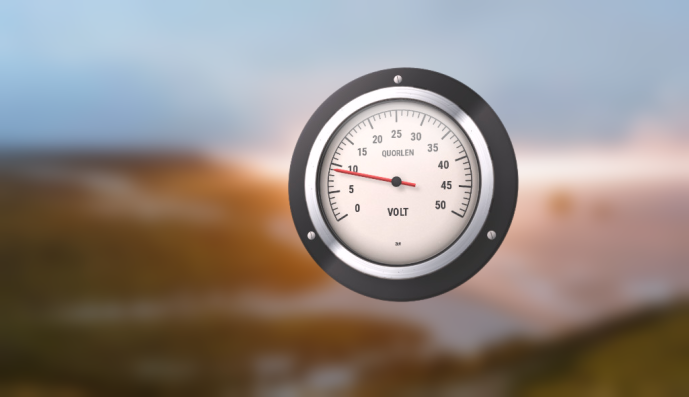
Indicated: 9,V
